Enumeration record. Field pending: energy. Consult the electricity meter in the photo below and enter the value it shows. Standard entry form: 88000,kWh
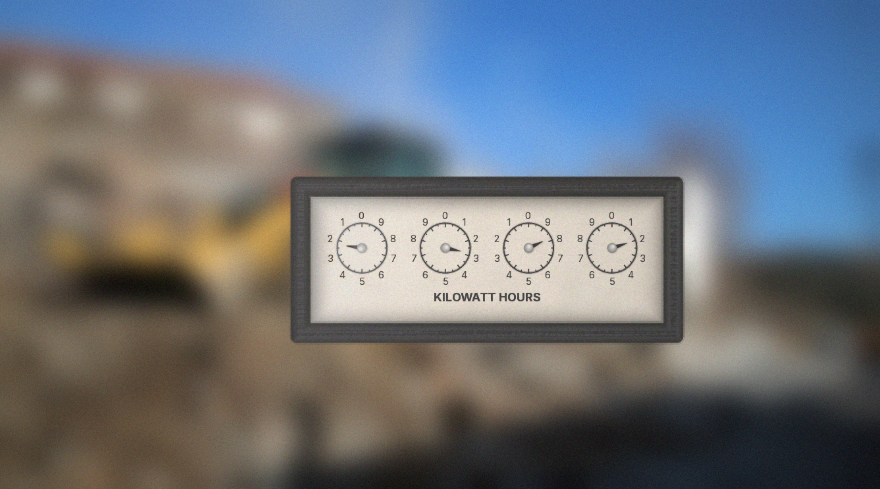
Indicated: 2282,kWh
